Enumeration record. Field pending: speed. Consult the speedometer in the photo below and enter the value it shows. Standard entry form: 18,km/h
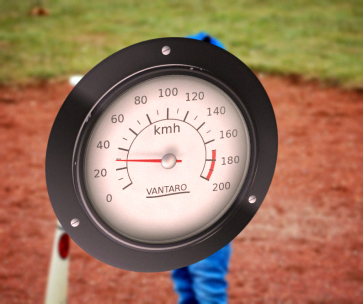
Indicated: 30,km/h
